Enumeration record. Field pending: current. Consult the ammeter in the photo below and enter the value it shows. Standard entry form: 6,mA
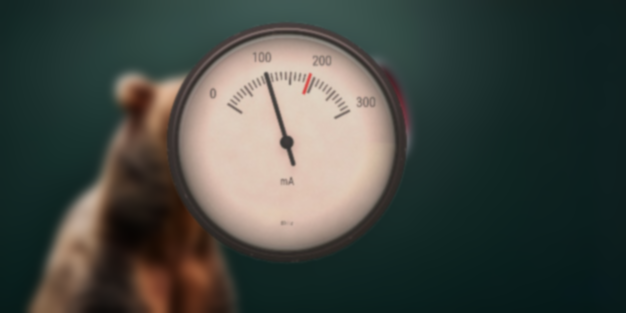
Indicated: 100,mA
